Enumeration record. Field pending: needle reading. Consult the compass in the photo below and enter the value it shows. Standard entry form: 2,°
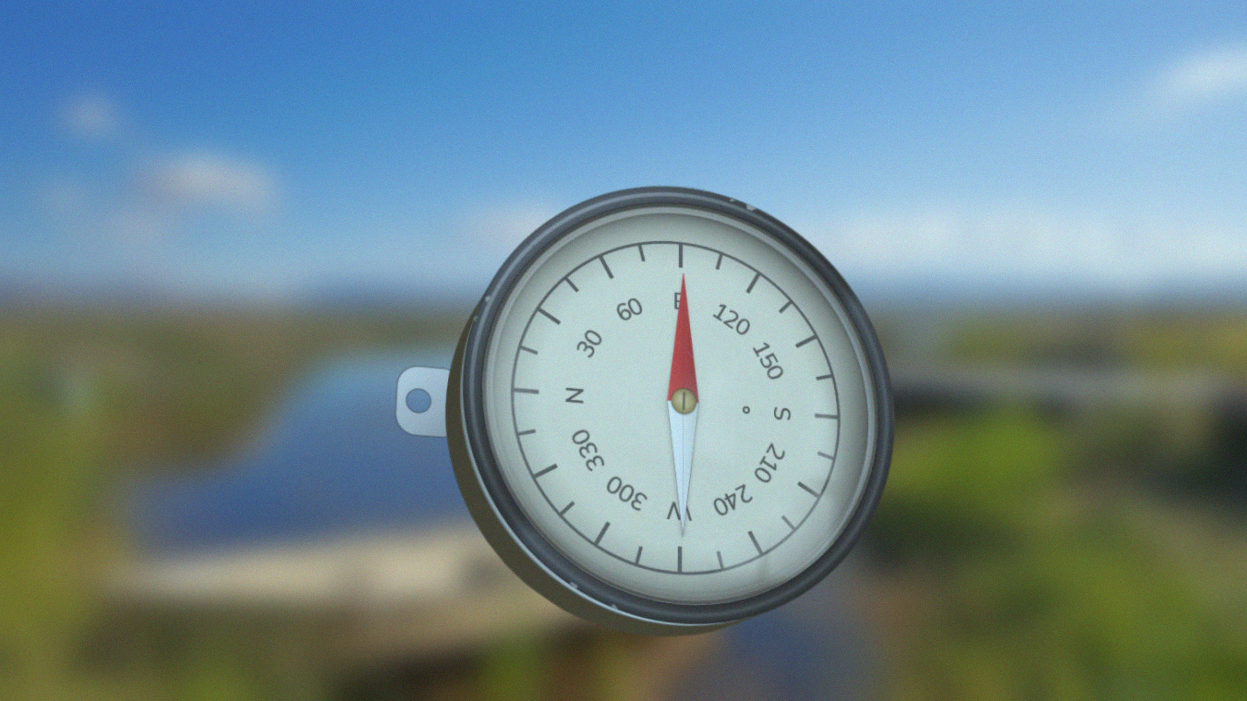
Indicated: 90,°
